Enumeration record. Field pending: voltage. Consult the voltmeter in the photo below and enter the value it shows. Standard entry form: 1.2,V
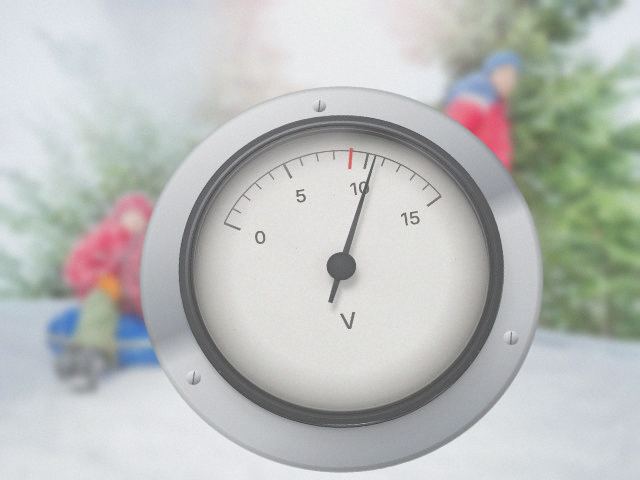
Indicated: 10.5,V
